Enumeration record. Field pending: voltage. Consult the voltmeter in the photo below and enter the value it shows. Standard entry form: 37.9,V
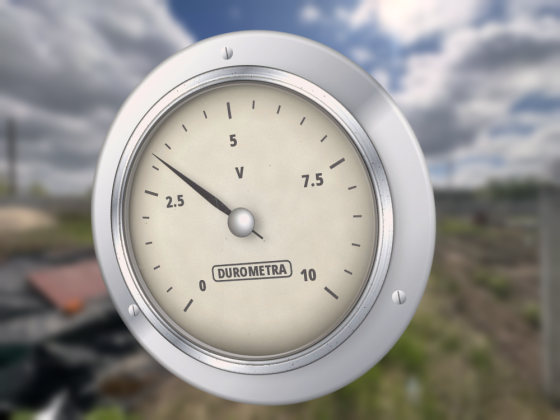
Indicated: 3.25,V
